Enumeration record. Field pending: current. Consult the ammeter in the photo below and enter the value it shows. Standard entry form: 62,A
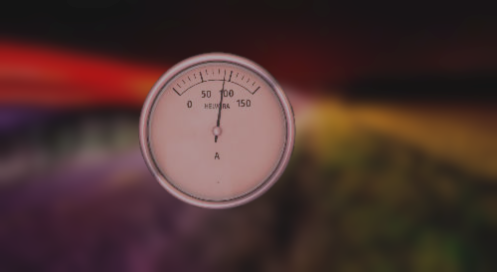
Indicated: 90,A
